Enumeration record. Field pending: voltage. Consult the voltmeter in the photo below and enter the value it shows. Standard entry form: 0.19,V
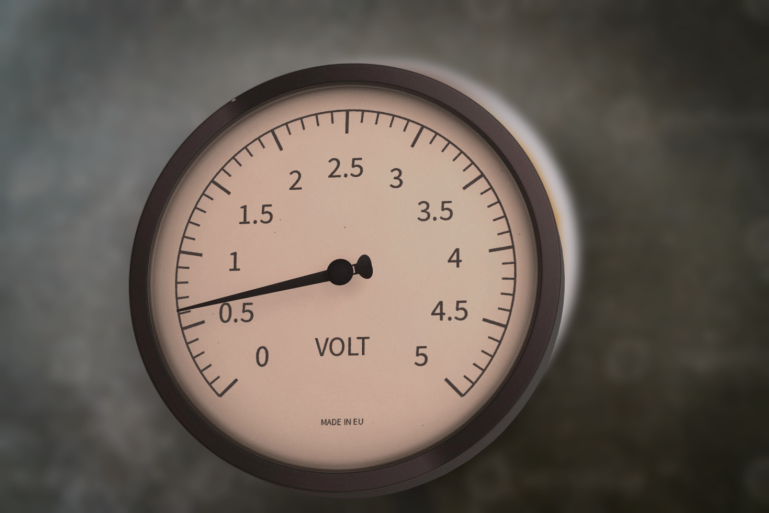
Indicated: 0.6,V
